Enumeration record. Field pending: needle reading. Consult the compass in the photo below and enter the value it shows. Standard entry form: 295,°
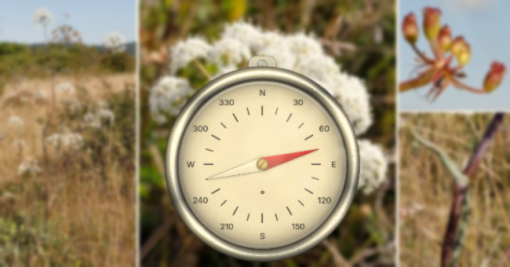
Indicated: 75,°
